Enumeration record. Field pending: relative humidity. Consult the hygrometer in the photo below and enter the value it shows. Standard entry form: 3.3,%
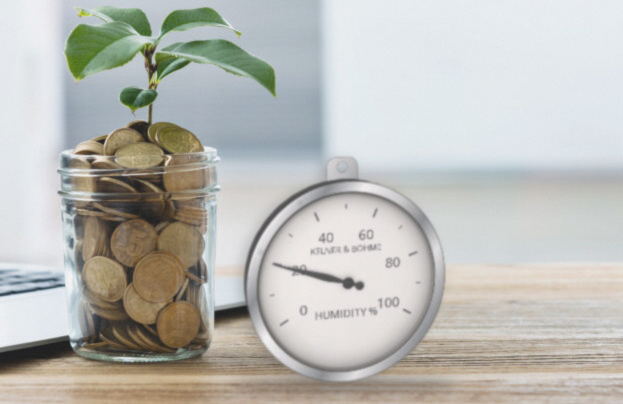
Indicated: 20,%
